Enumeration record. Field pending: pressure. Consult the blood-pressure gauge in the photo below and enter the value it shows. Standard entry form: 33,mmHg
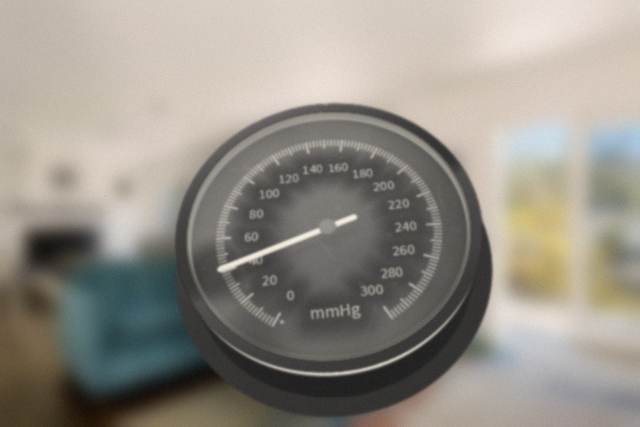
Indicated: 40,mmHg
